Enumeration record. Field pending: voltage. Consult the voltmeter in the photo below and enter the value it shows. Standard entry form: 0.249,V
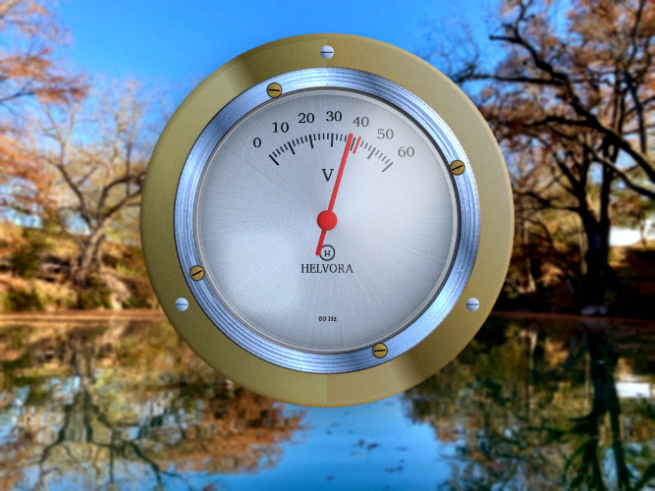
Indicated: 38,V
